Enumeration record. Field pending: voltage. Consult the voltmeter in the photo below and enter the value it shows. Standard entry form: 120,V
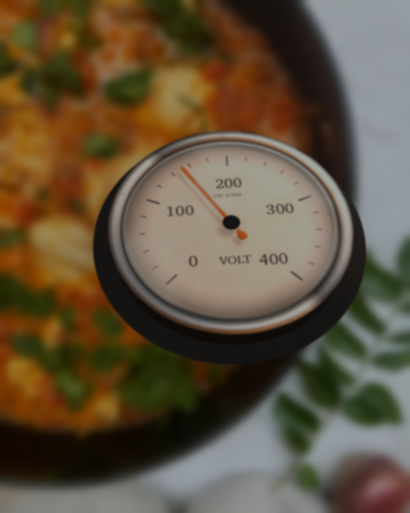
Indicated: 150,V
